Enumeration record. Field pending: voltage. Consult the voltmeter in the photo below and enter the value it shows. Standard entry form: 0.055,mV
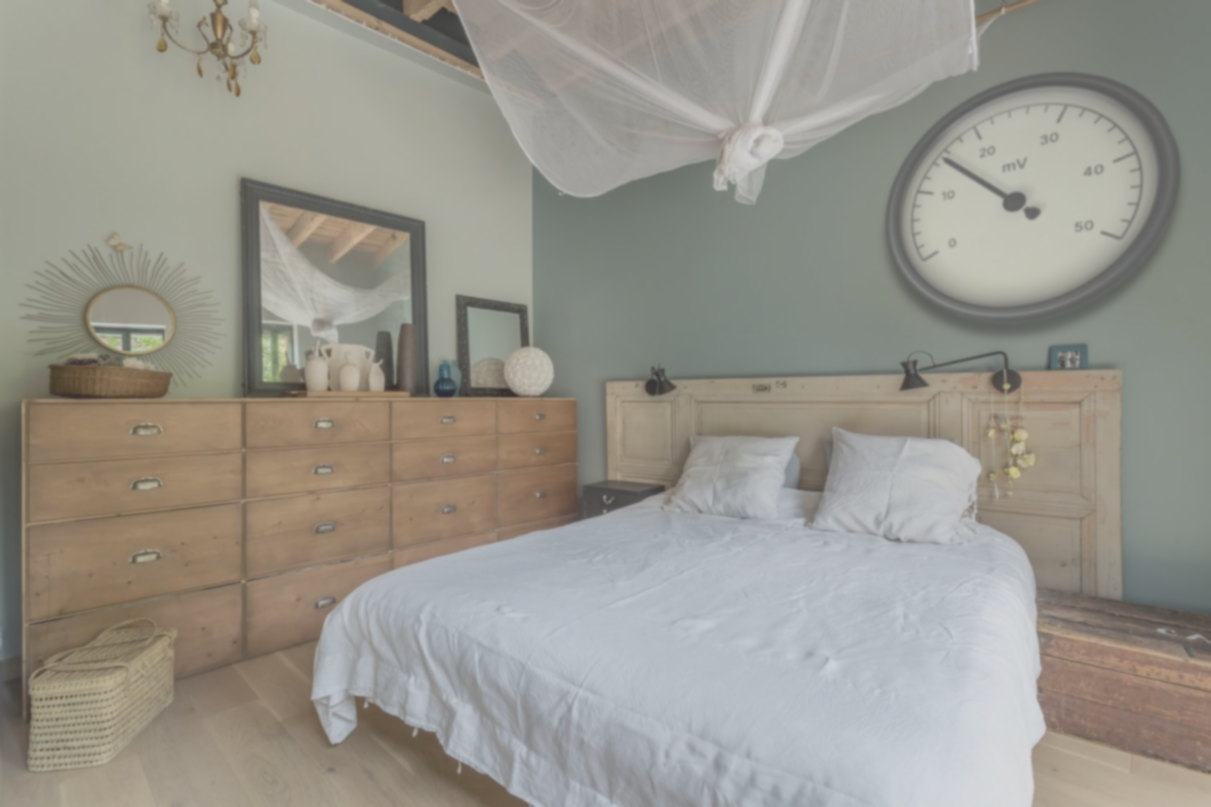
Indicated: 15,mV
